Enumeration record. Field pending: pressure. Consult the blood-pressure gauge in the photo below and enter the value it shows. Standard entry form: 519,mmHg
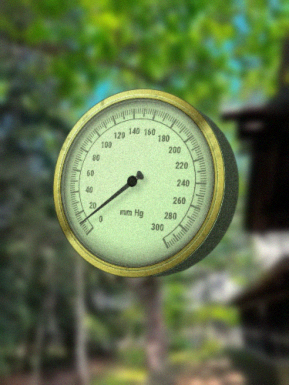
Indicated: 10,mmHg
